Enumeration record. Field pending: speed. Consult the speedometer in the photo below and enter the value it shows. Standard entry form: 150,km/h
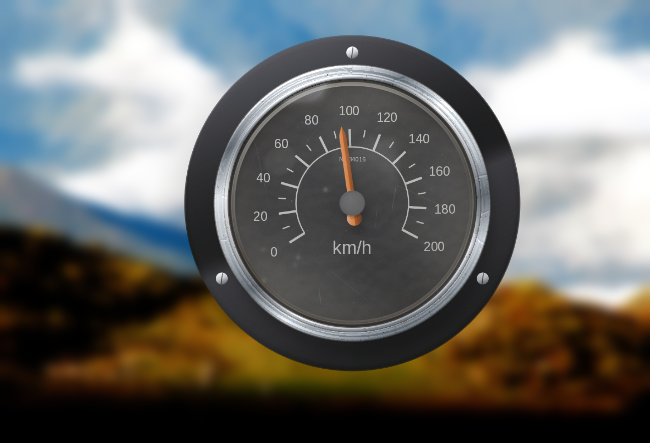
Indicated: 95,km/h
